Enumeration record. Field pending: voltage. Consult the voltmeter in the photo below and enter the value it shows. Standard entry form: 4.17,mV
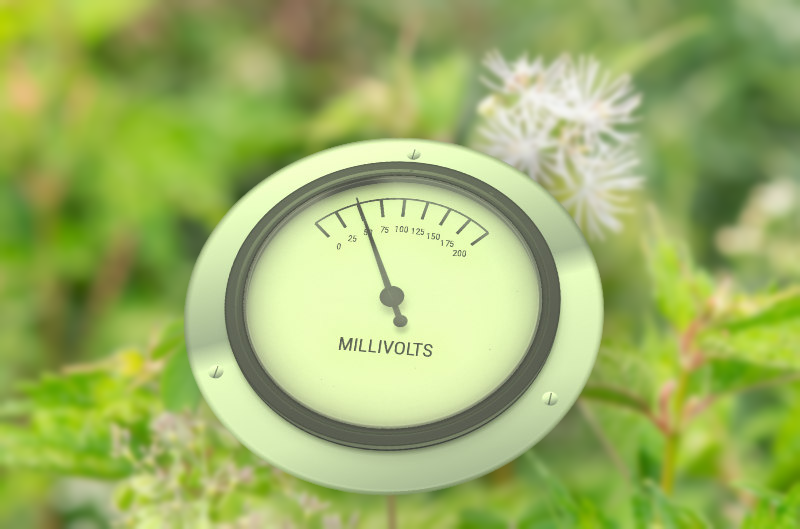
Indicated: 50,mV
